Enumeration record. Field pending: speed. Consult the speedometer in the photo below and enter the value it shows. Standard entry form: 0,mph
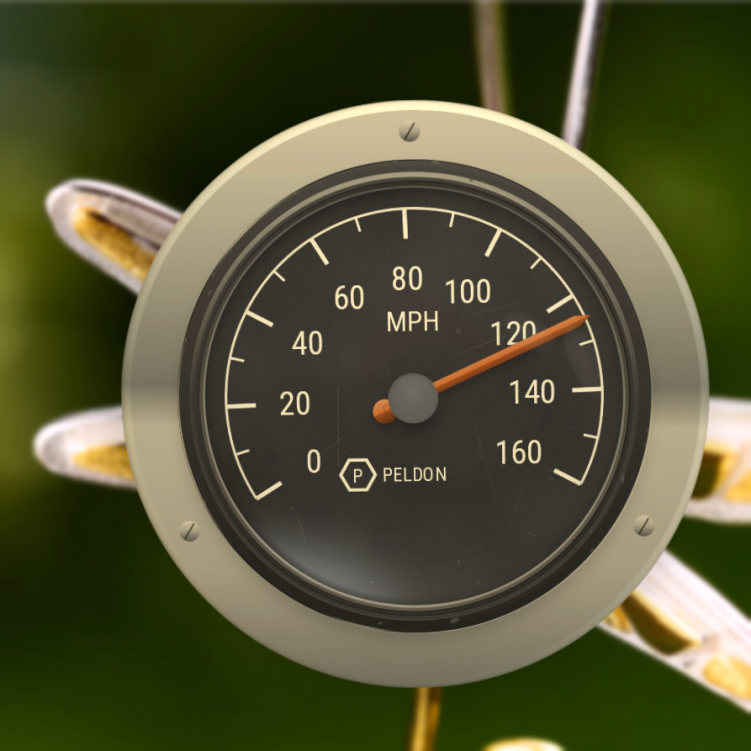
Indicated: 125,mph
